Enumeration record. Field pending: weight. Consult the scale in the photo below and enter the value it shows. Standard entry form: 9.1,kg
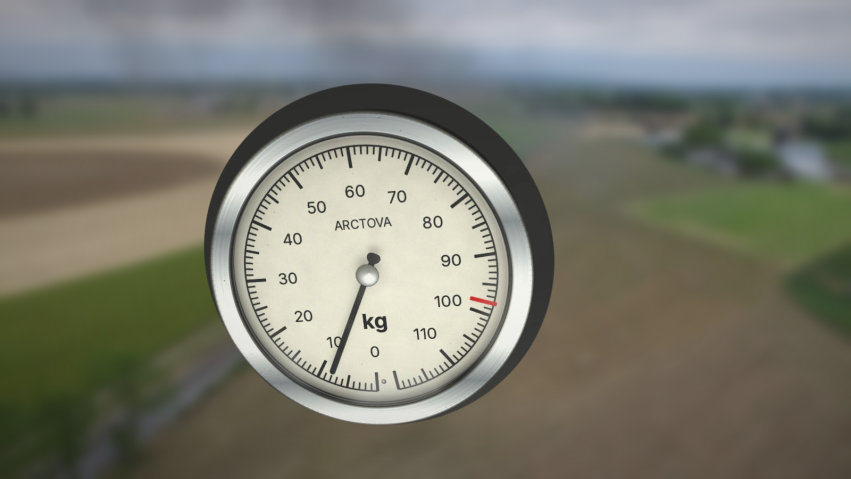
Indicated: 8,kg
